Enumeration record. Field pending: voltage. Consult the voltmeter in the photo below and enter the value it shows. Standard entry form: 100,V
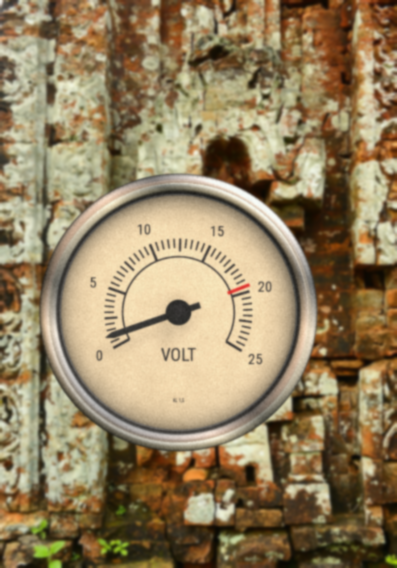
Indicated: 1,V
